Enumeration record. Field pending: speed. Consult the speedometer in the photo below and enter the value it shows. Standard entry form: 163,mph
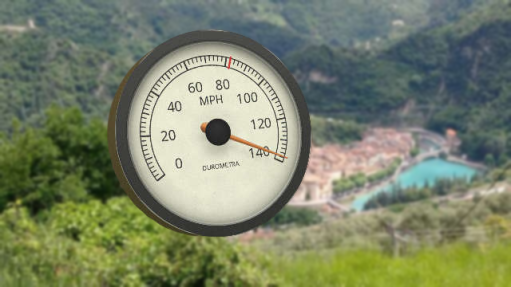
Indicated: 138,mph
